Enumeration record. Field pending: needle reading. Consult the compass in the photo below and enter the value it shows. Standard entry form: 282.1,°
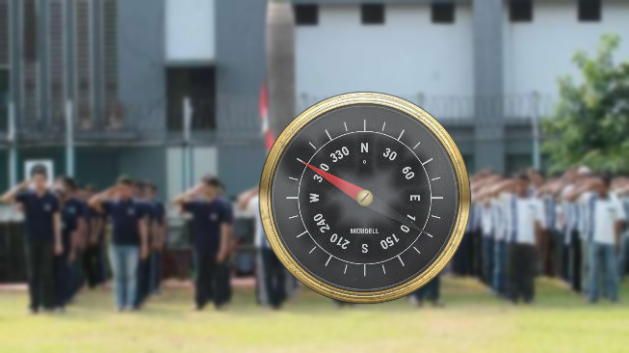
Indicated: 300,°
